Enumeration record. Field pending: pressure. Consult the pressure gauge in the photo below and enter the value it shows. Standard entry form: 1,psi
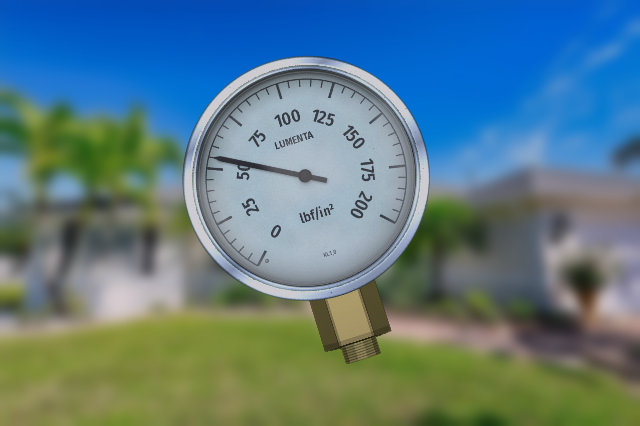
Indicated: 55,psi
